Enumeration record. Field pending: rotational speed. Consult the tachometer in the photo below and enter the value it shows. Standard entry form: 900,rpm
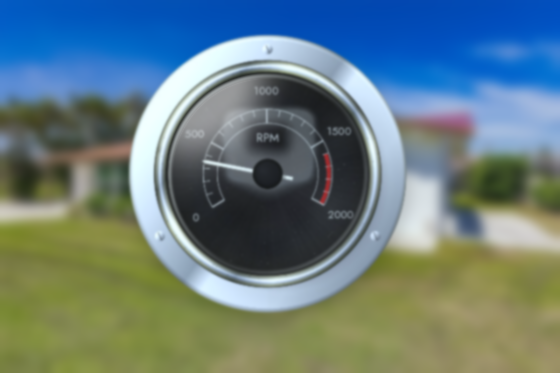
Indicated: 350,rpm
